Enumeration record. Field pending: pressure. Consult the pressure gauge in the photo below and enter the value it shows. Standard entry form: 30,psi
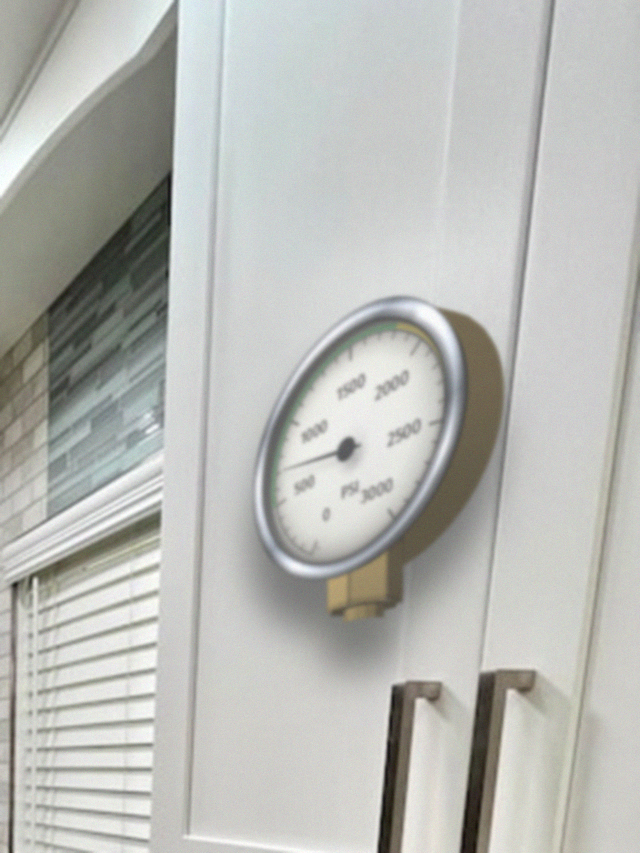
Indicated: 700,psi
